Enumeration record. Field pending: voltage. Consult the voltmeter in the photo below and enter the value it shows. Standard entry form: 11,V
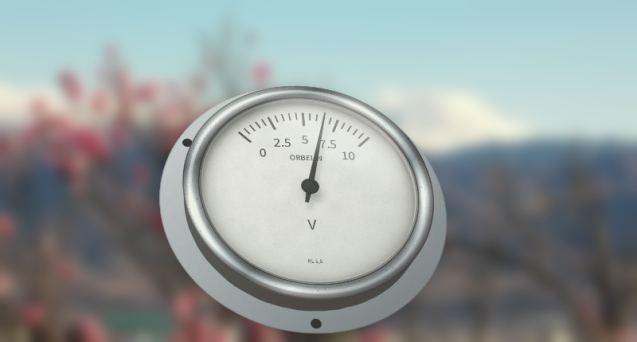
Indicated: 6.5,V
